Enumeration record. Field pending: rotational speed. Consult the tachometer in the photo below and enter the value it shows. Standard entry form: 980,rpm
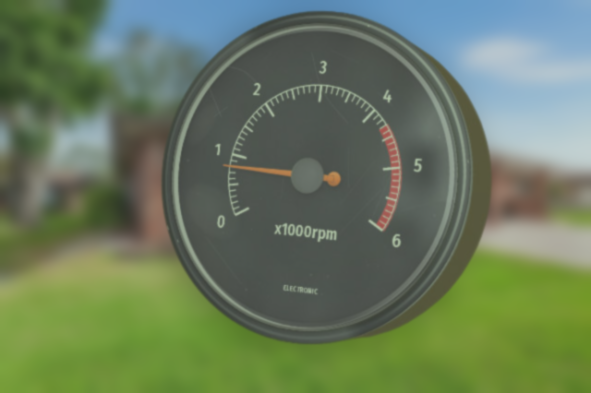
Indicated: 800,rpm
